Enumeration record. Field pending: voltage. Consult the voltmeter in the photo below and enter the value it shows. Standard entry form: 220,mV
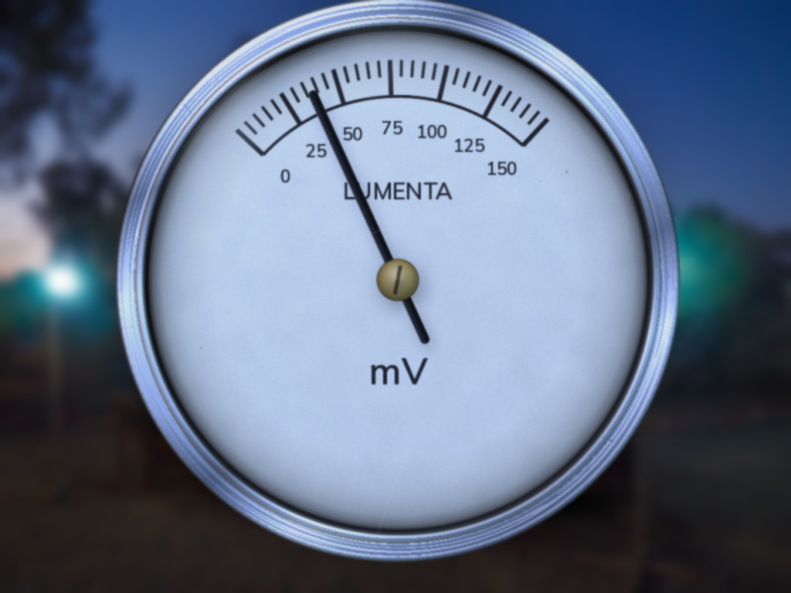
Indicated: 37.5,mV
